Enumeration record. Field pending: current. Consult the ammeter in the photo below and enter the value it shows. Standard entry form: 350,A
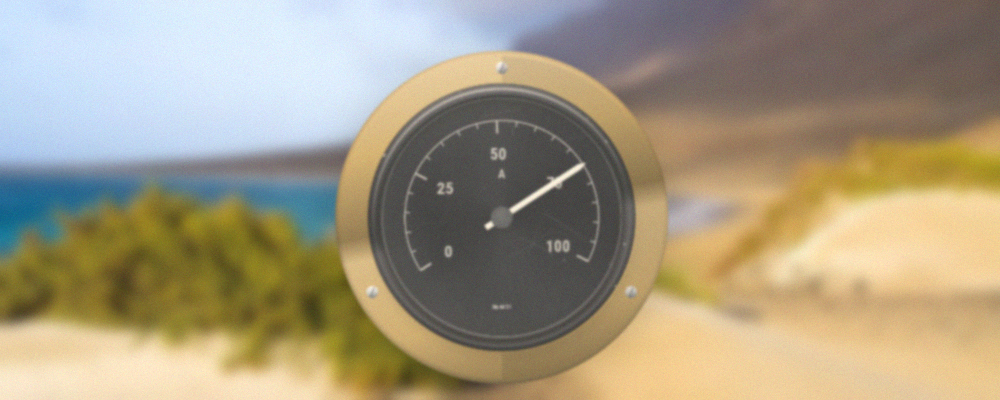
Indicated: 75,A
